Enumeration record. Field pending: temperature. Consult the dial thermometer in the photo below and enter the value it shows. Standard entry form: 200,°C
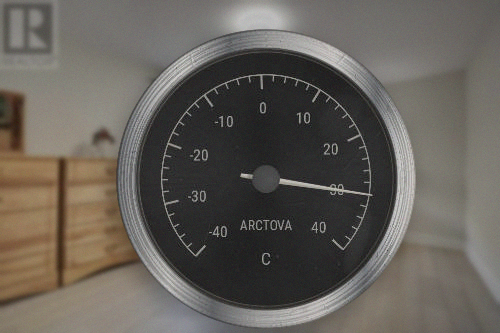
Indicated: 30,°C
